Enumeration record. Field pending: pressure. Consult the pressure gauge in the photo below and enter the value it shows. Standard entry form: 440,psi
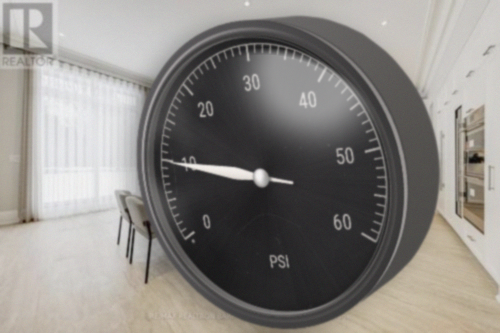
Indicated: 10,psi
